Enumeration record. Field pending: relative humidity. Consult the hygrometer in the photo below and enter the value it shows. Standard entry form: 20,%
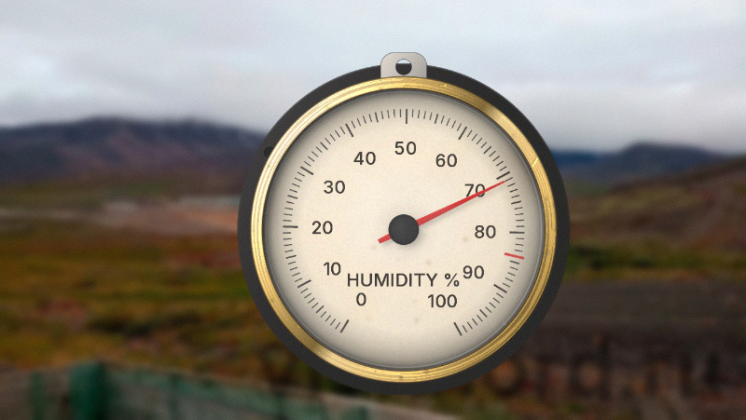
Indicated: 71,%
